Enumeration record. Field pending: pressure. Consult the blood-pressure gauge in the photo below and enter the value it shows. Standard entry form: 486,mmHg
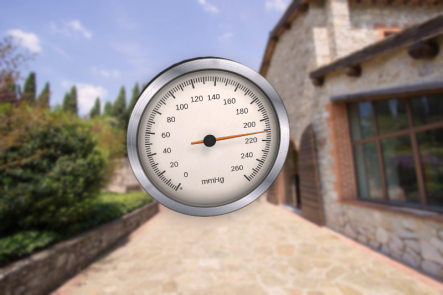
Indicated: 210,mmHg
